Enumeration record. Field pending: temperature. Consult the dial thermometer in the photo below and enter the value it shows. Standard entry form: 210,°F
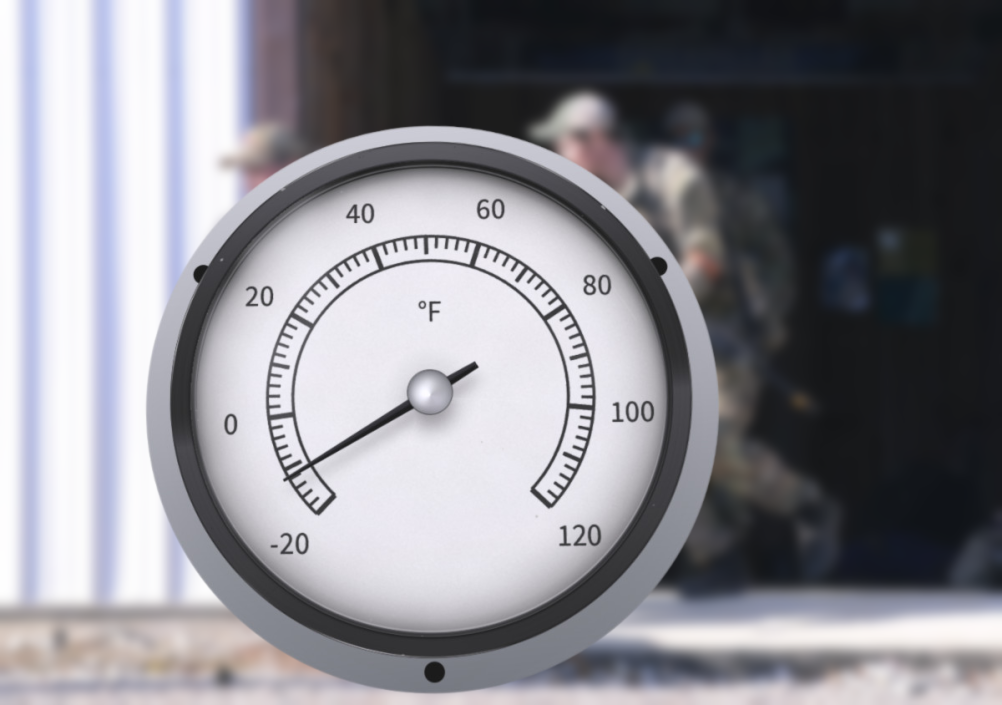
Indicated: -12,°F
